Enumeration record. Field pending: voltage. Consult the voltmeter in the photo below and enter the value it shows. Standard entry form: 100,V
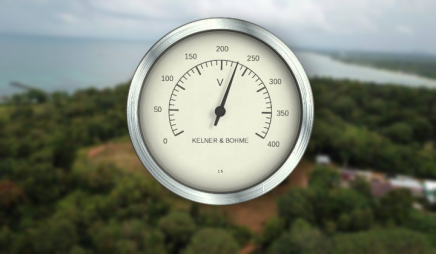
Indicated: 230,V
